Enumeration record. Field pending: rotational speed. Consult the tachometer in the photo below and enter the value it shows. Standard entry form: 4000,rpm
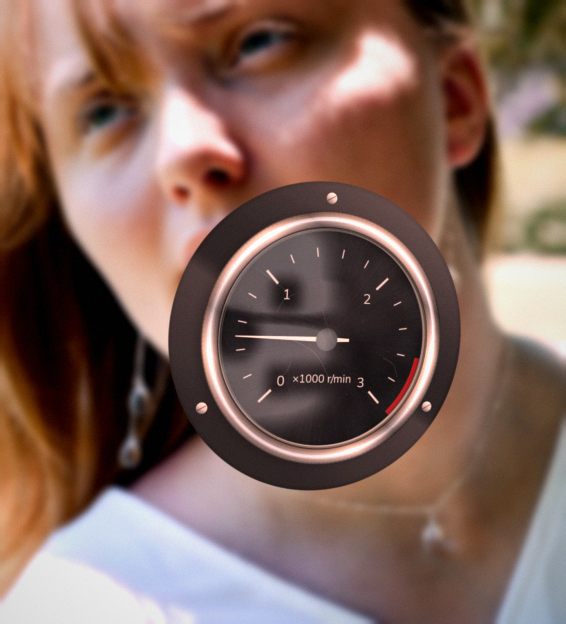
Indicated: 500,rpm
